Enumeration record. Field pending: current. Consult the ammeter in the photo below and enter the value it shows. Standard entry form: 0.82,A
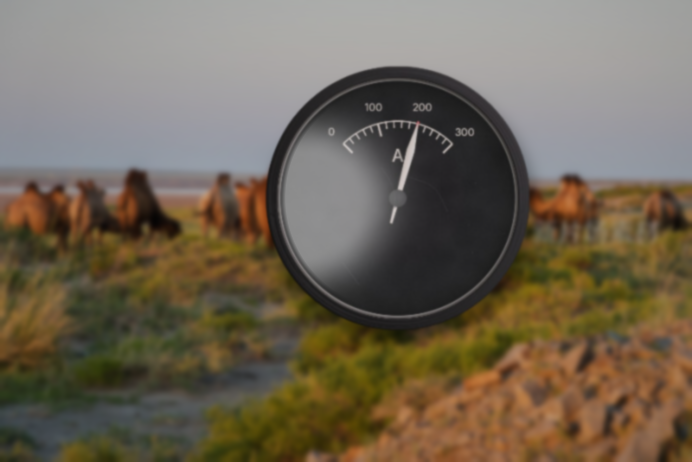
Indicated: 200,A
